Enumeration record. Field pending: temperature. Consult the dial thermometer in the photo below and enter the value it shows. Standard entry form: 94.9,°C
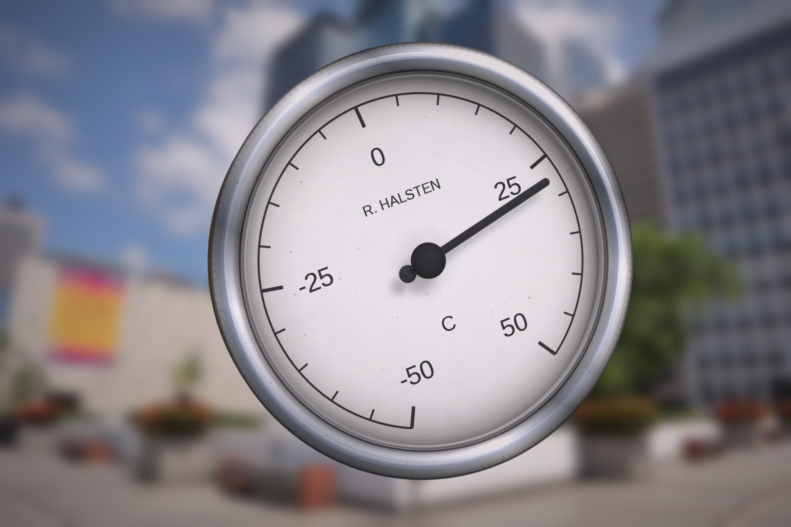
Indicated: 27.5,°C
